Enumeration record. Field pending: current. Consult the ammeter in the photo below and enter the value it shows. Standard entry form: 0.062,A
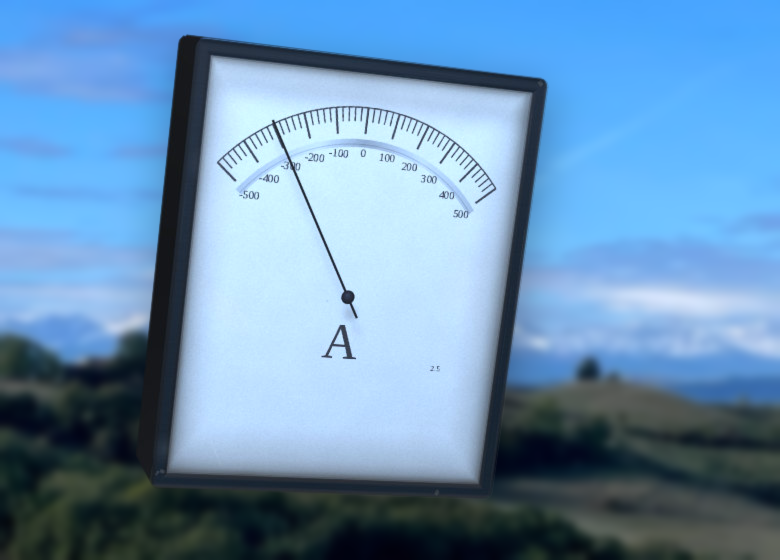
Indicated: -300,A
